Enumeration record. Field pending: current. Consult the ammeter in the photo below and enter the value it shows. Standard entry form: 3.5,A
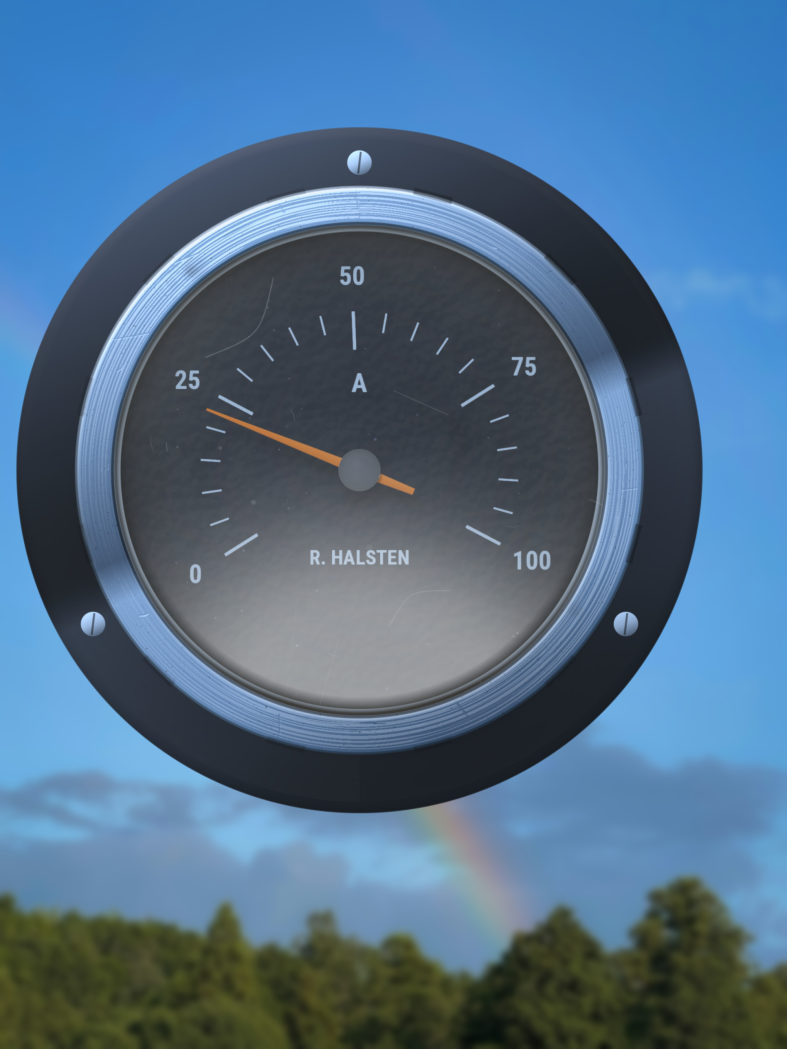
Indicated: 22.5,A
